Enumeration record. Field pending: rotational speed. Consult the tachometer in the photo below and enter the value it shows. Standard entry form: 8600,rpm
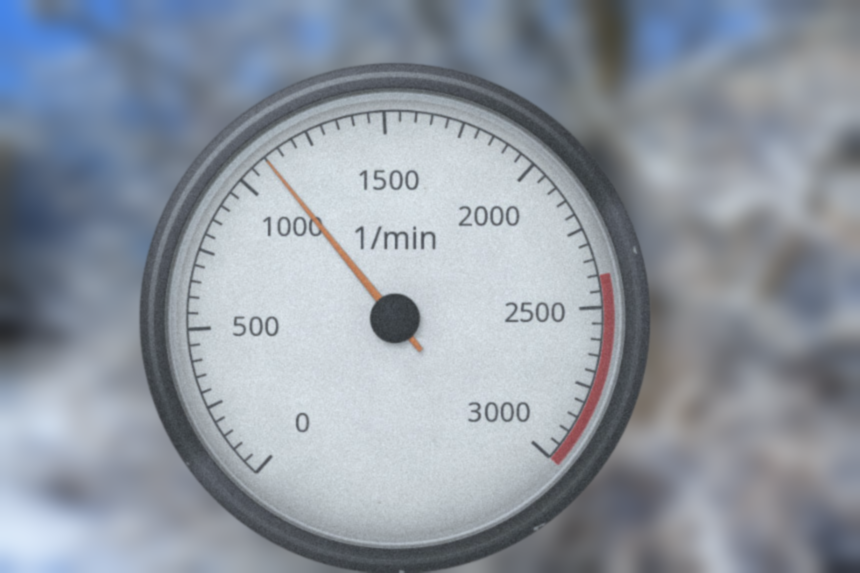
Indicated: 1100,rpm
